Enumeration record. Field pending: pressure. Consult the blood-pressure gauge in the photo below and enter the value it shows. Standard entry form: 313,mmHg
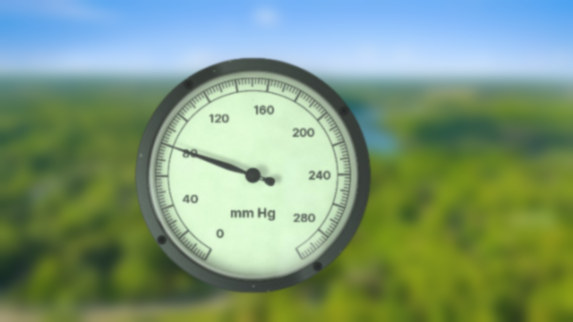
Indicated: 80,mmHg
